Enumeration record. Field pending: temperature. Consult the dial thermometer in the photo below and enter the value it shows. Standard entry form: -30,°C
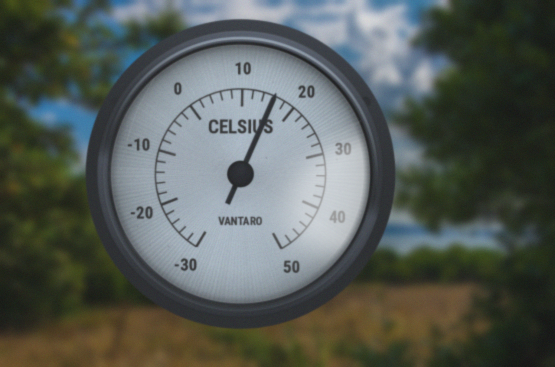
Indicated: 16,°C
